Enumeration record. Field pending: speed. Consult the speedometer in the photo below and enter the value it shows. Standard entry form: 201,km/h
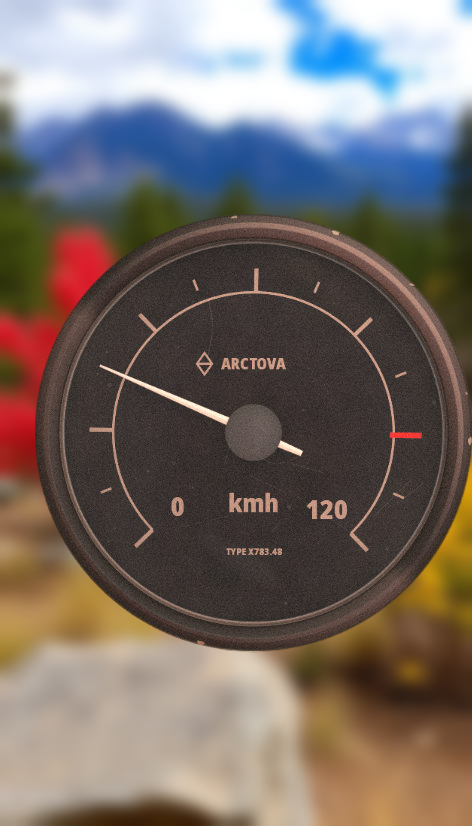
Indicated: 30,km/h
